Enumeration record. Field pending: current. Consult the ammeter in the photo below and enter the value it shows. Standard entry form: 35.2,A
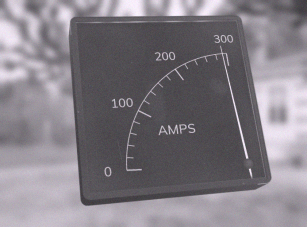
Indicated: 290,A
